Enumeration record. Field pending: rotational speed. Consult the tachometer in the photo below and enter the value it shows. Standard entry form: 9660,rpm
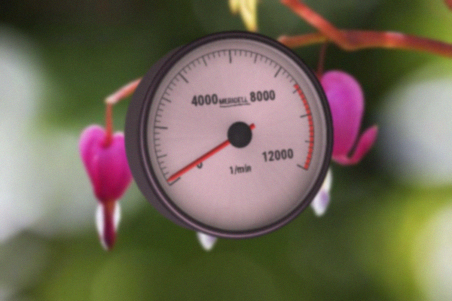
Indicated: 200,rpm
